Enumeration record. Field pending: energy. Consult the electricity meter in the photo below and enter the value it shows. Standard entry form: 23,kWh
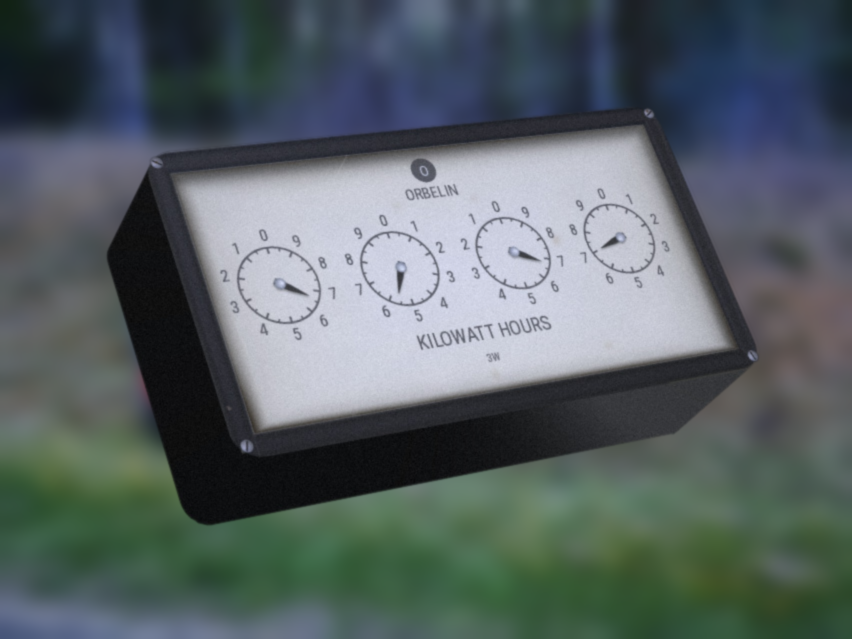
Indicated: 6567,kWh
